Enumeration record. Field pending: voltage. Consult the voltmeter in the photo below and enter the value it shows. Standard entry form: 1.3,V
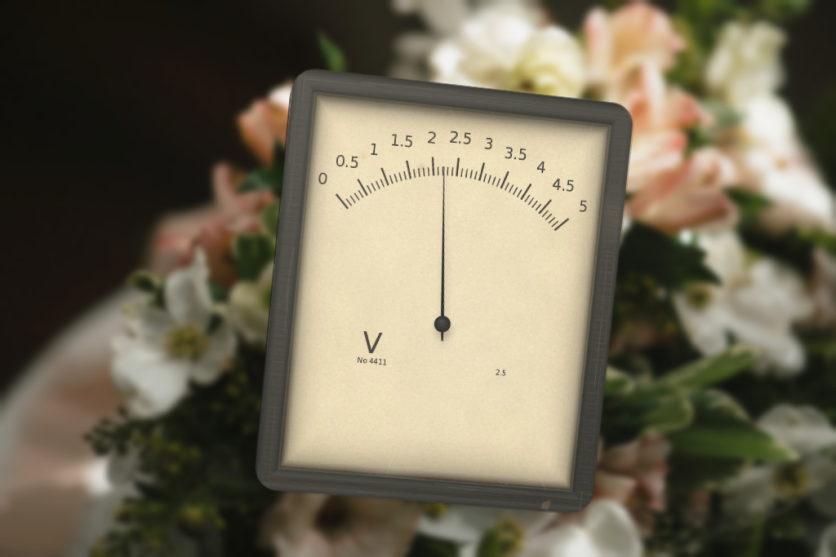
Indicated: 2.2,V
